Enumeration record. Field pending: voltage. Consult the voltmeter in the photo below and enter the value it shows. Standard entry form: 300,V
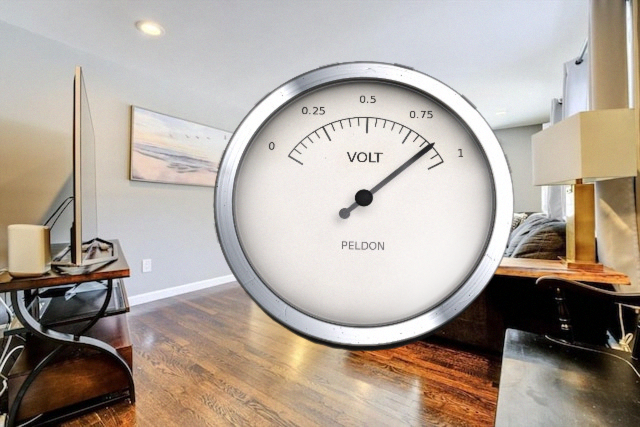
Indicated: 0.9,V
